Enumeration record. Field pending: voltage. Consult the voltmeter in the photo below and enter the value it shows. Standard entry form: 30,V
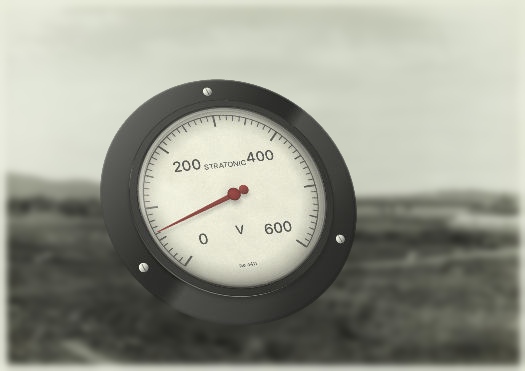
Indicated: 60,V
